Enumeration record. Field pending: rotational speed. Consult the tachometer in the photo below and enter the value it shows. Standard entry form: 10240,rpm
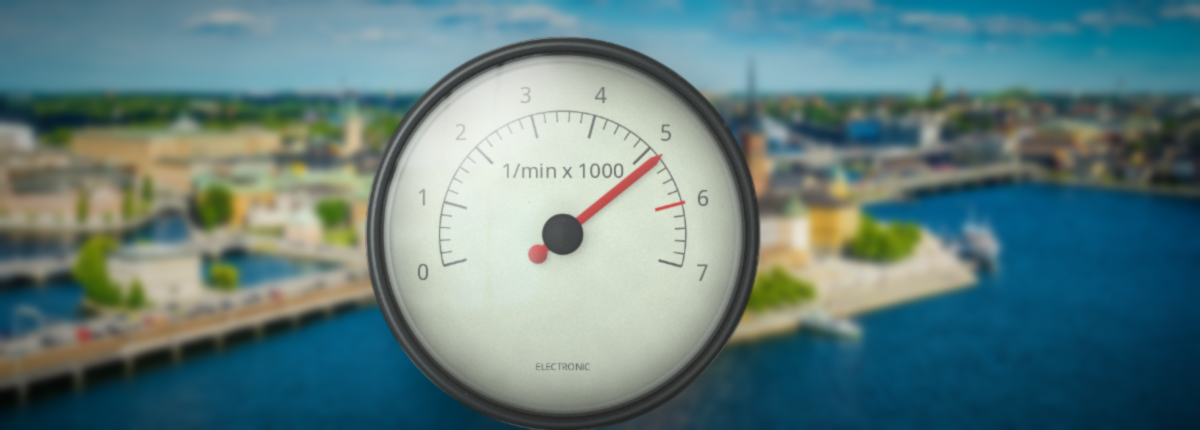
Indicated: 5200,rpm
